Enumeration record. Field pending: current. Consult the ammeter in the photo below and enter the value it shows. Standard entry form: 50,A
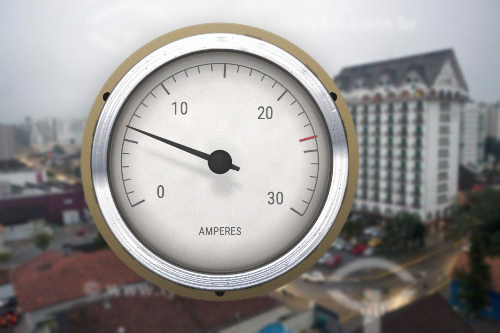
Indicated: 6,A
